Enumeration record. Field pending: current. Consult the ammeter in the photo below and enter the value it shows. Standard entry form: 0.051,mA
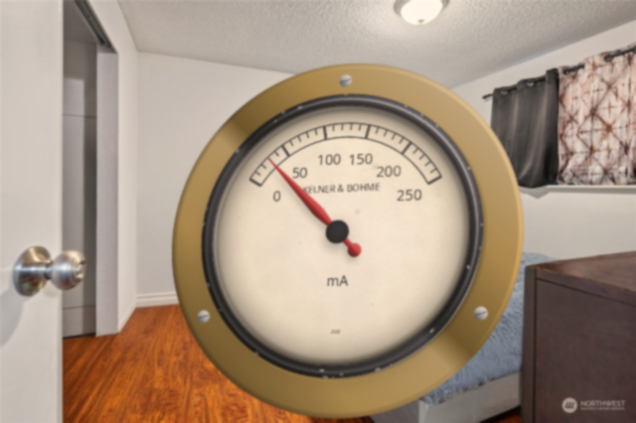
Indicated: 30,mA
